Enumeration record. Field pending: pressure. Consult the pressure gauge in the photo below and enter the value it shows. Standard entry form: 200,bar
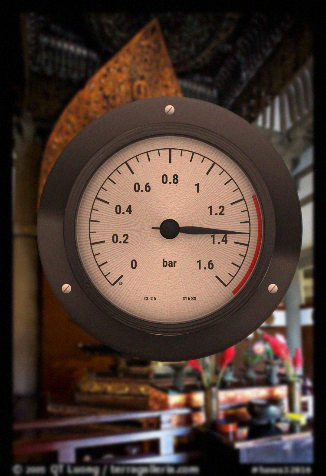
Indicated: 1.35,bar
